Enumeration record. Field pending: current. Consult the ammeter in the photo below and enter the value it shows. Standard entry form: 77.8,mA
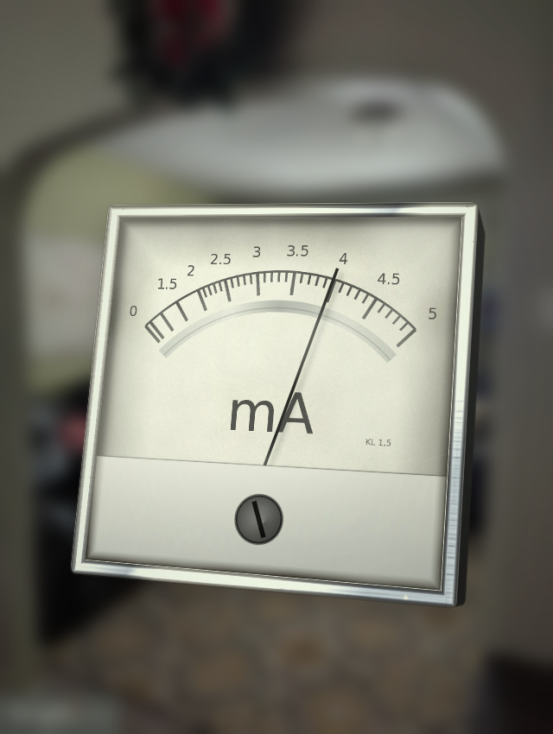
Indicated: 4,mA
